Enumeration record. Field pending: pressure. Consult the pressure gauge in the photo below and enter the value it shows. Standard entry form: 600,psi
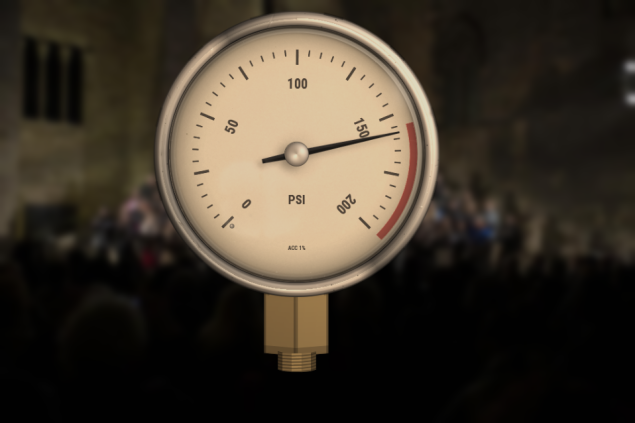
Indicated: 157.5,psi
